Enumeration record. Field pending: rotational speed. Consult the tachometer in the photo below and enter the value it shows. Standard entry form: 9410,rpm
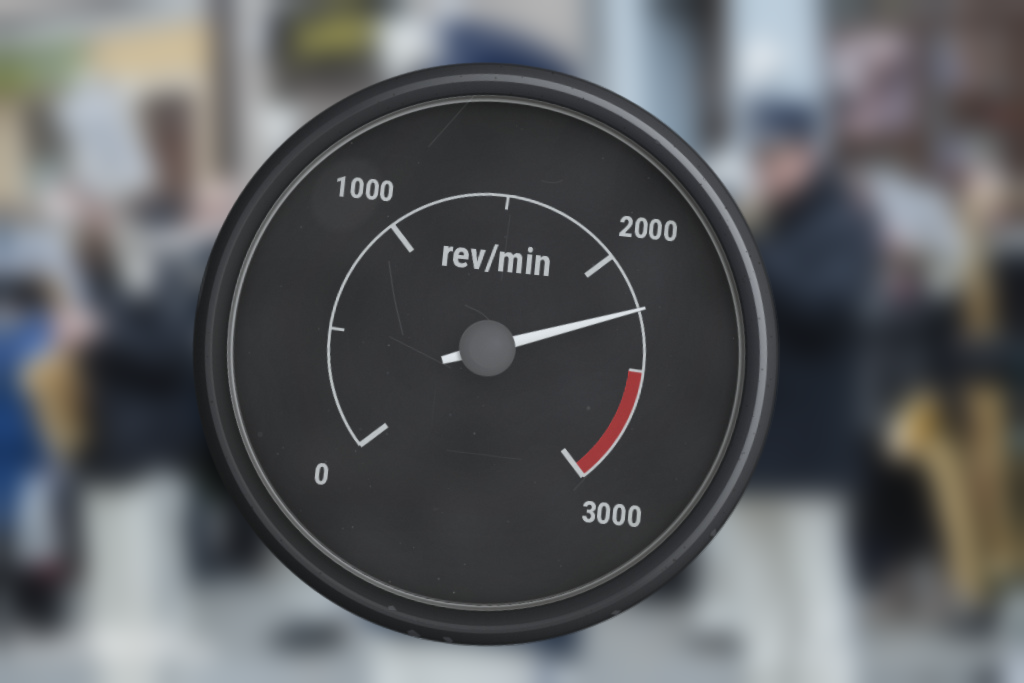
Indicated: 2250,rpm
